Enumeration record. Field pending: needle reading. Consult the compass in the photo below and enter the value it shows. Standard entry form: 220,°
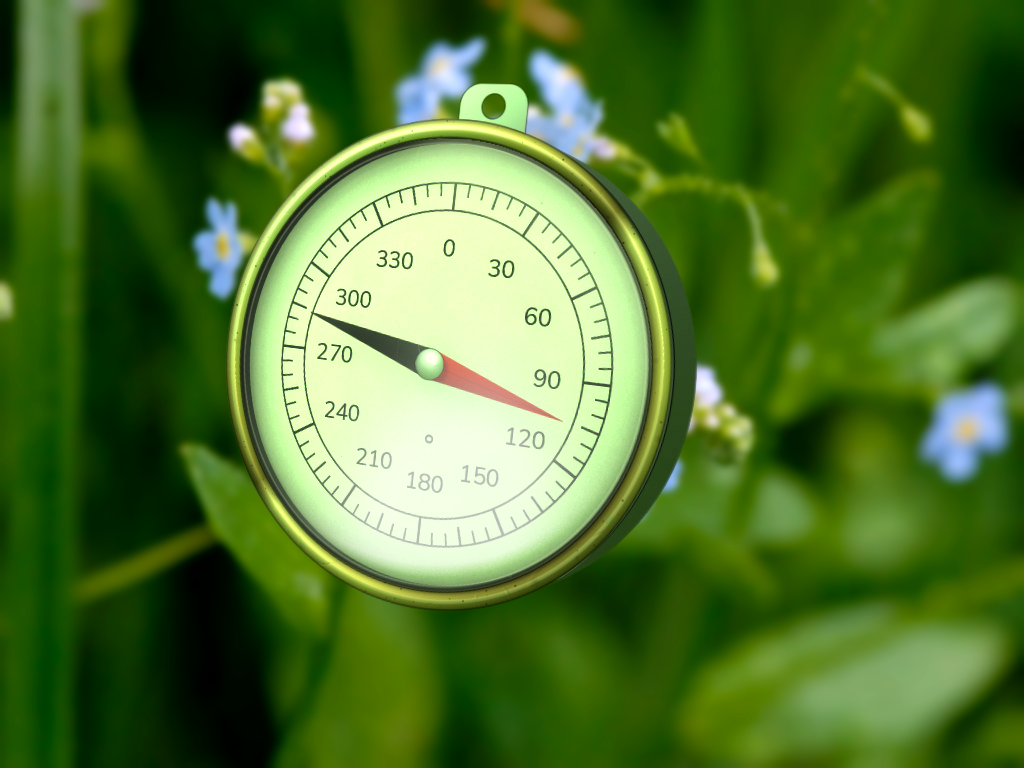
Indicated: 105,°
